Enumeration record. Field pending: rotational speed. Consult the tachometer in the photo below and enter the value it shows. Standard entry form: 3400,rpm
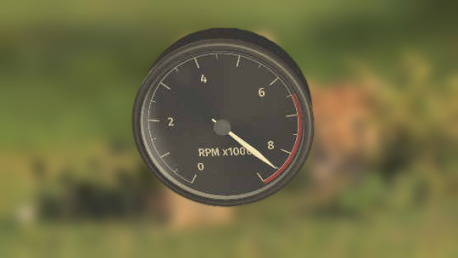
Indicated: 8500,rpm
